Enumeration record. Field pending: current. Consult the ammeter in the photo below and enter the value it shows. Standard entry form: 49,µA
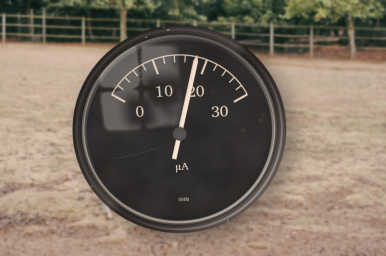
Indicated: 18,µA
